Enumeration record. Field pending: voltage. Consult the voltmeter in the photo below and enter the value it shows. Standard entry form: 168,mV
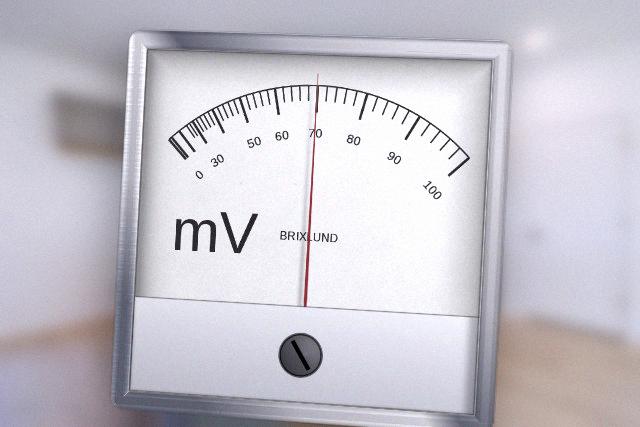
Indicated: 70,mV
